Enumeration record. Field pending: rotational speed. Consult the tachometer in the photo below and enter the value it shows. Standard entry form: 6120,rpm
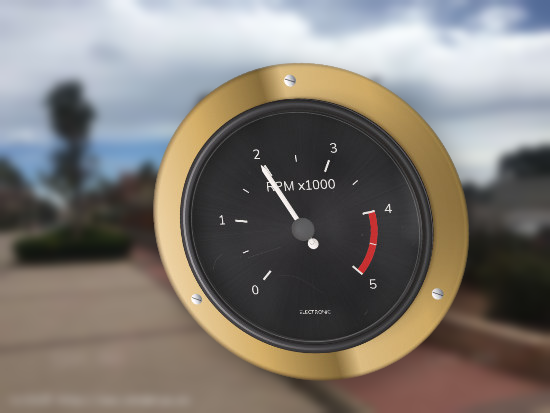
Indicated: 2000,rpm
